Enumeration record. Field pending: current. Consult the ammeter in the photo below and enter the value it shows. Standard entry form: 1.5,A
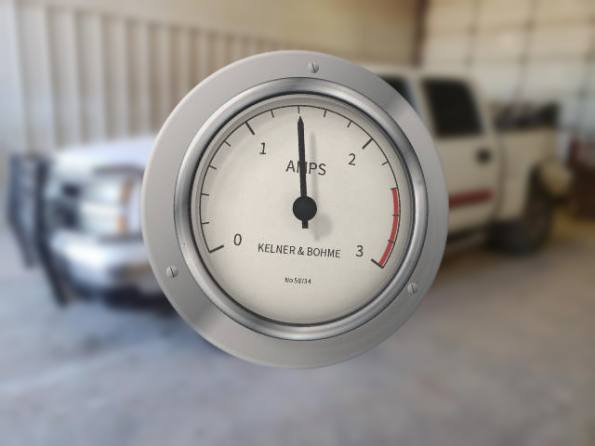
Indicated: 1.4,A
